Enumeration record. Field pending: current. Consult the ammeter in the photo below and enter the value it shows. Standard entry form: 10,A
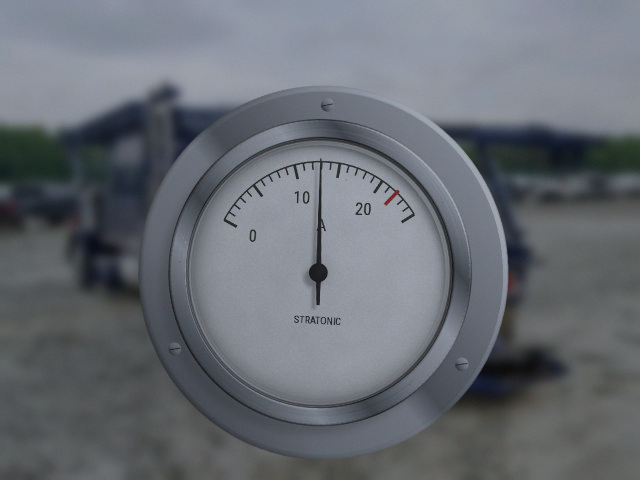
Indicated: 13,A
